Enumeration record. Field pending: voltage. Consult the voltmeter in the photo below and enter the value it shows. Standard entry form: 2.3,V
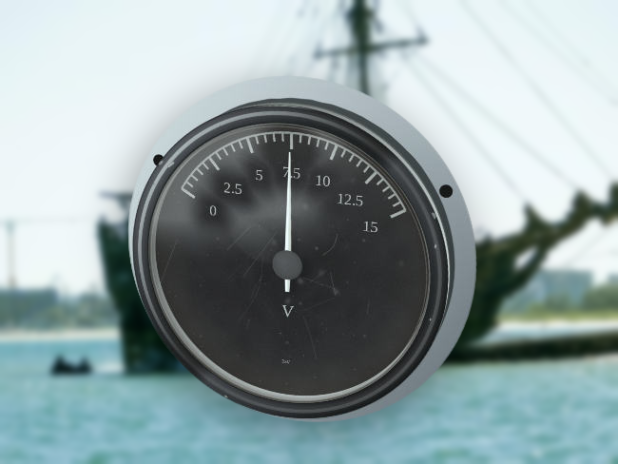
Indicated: 7.5,V
